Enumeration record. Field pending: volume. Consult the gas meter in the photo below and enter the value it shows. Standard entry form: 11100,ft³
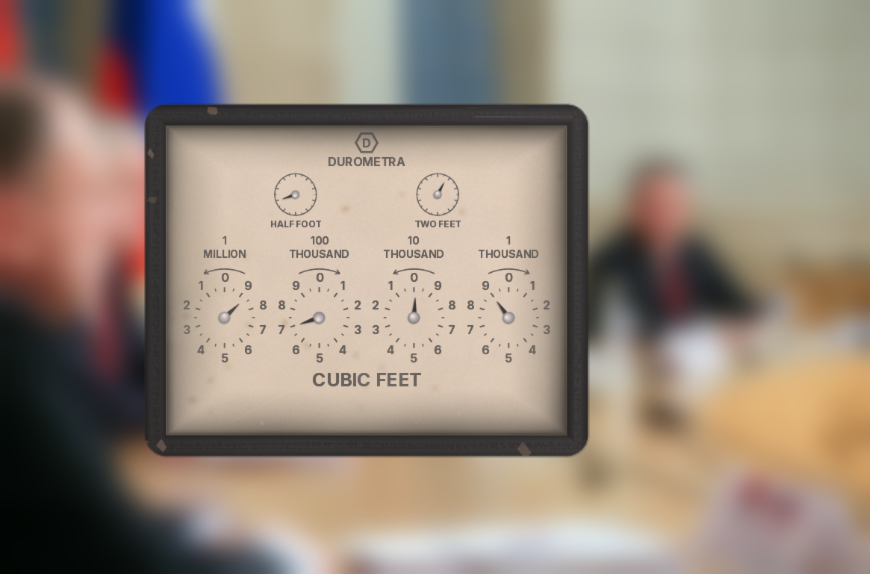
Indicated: 869900,ft³
